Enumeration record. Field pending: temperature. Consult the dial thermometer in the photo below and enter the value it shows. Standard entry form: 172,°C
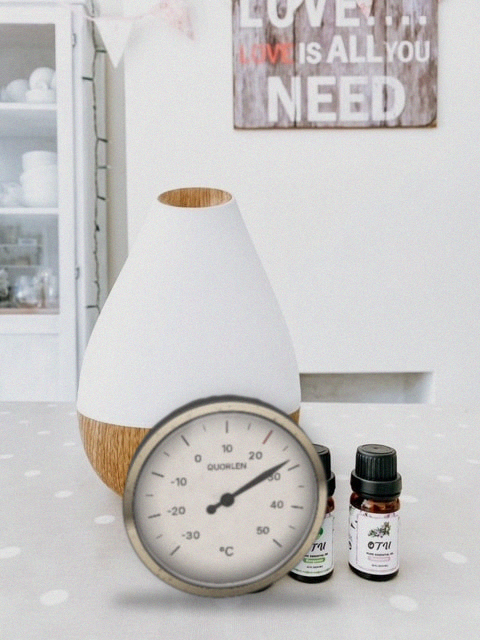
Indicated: 27.5,°C
